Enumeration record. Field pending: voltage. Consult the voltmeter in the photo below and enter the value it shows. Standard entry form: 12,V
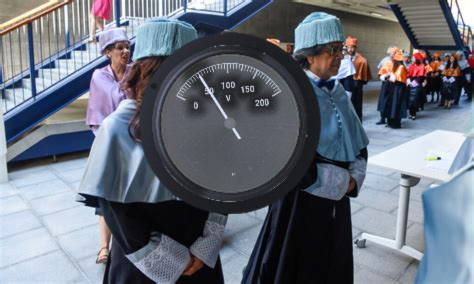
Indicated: 50,V
